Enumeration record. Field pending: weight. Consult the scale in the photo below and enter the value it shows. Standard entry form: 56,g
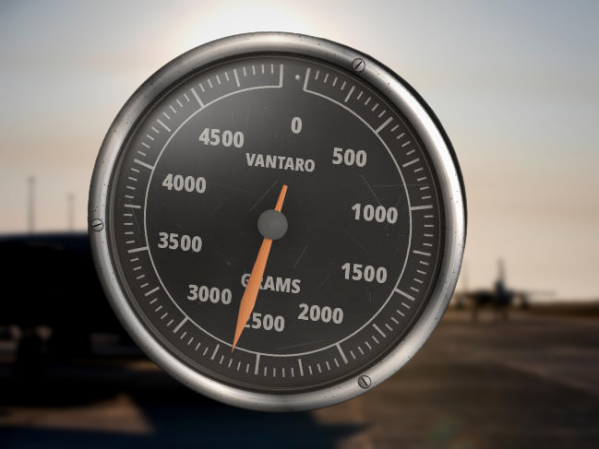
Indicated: 2650,g
